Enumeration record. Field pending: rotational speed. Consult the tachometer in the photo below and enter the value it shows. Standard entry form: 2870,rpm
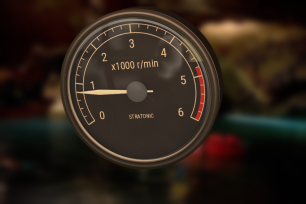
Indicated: 800,rpm
